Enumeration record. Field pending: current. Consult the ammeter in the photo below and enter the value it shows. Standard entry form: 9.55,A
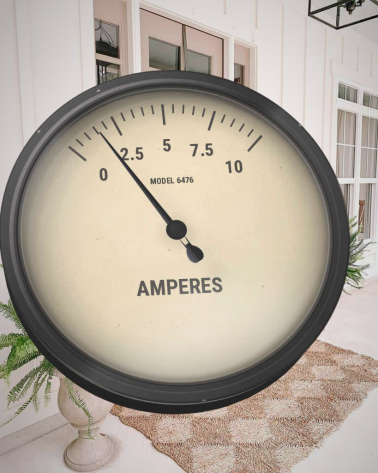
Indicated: 1.5,A
